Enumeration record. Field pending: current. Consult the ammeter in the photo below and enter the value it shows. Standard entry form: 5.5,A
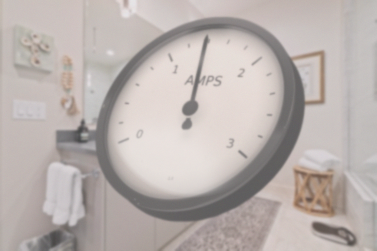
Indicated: 1.4,A
